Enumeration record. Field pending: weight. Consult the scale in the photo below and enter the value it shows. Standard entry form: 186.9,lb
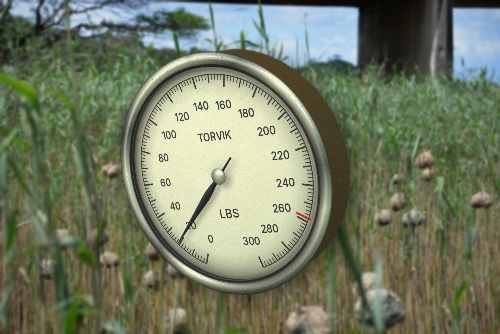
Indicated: 20,lb
